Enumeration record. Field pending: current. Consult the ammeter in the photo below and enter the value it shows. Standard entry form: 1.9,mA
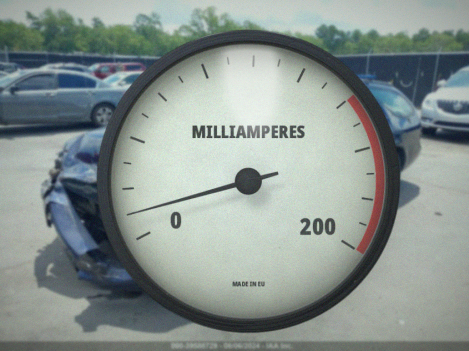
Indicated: 10,mA
